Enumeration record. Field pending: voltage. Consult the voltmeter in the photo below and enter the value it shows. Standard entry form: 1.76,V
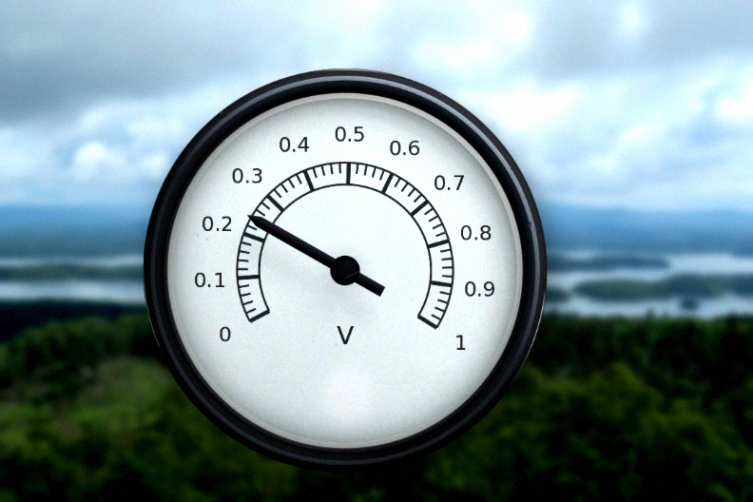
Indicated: 0.24,V
